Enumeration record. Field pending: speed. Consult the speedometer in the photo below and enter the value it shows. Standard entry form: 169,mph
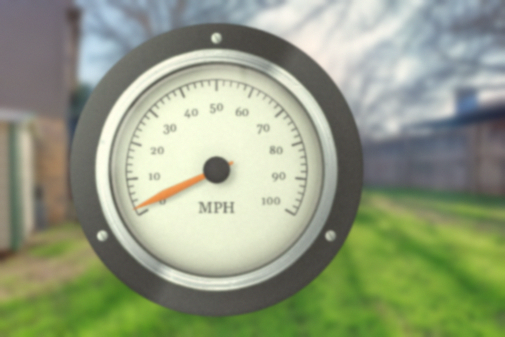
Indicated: 2,mph
